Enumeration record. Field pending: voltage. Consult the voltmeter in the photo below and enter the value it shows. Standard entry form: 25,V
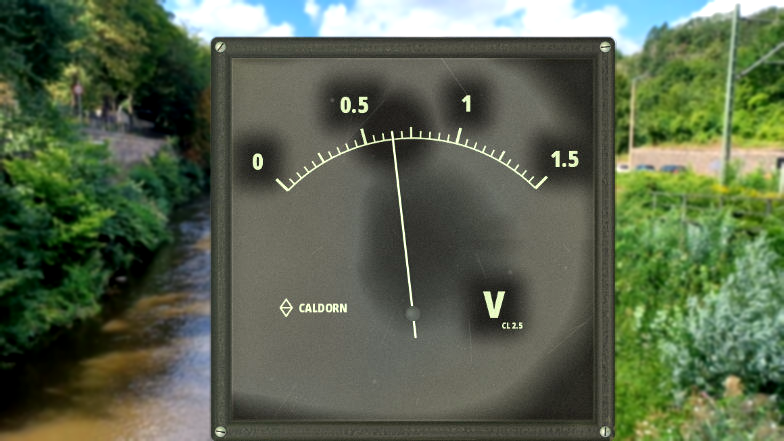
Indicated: 0.65,V
